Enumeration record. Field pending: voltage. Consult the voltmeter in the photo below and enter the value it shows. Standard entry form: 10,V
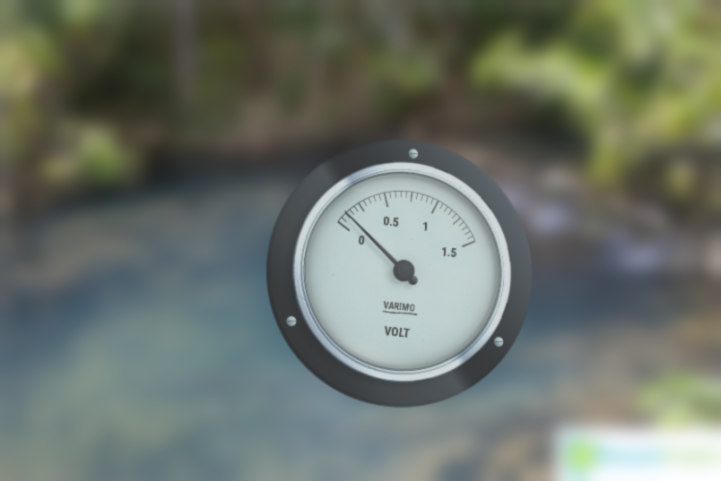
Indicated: 0.1,V
